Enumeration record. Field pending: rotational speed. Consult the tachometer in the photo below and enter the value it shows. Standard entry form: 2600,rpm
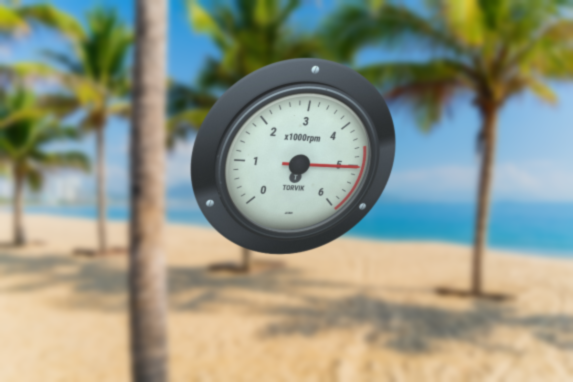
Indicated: 5000,rpm
